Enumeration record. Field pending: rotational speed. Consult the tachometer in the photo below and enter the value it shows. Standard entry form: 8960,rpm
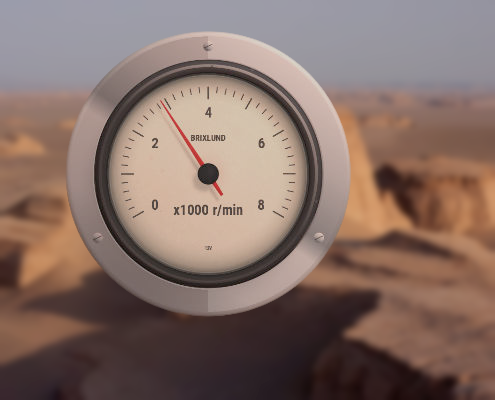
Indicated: 2900,rpm
